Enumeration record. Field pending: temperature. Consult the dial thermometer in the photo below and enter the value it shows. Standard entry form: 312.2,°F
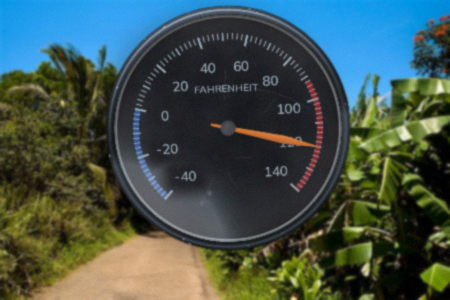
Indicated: 120,°F
